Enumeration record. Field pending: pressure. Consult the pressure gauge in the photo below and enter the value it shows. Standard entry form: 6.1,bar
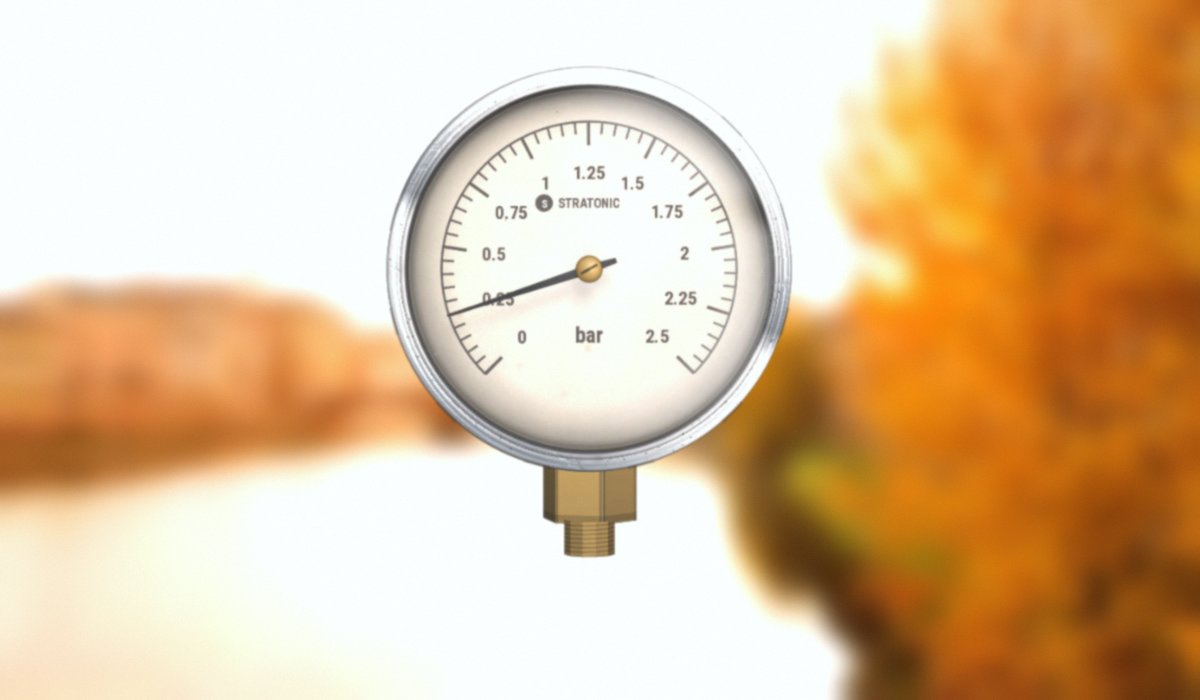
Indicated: 0.25,bar
